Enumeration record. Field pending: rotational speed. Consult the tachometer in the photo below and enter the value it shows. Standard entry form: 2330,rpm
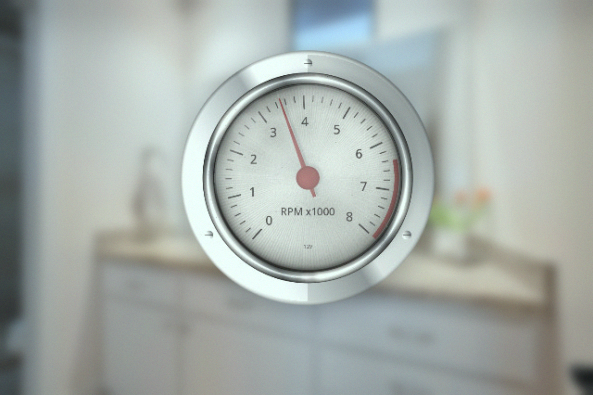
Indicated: 3500,rpm
